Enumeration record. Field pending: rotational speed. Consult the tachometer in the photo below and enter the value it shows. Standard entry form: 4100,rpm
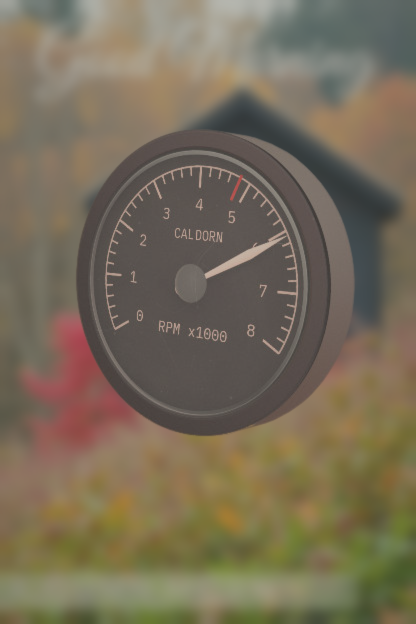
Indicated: 6100,rpm
